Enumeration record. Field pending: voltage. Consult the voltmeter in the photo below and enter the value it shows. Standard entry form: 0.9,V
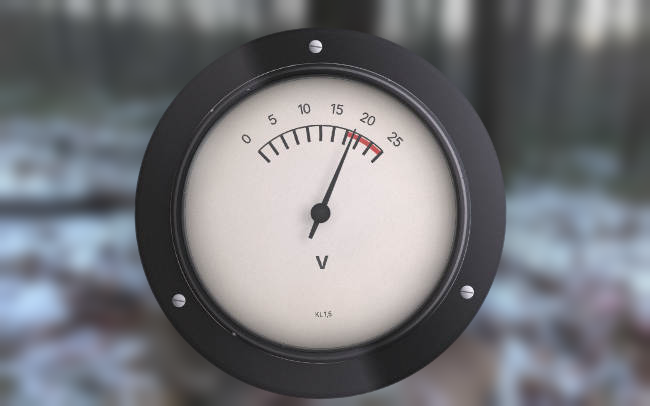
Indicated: 18.75,V
